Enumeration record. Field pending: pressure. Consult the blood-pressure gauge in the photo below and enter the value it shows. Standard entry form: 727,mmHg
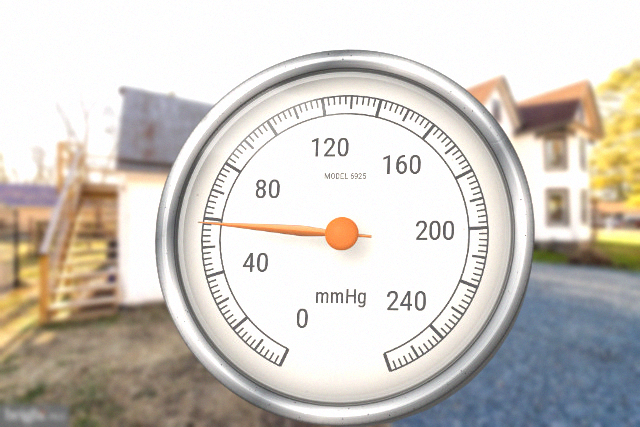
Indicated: 58,mmHg
